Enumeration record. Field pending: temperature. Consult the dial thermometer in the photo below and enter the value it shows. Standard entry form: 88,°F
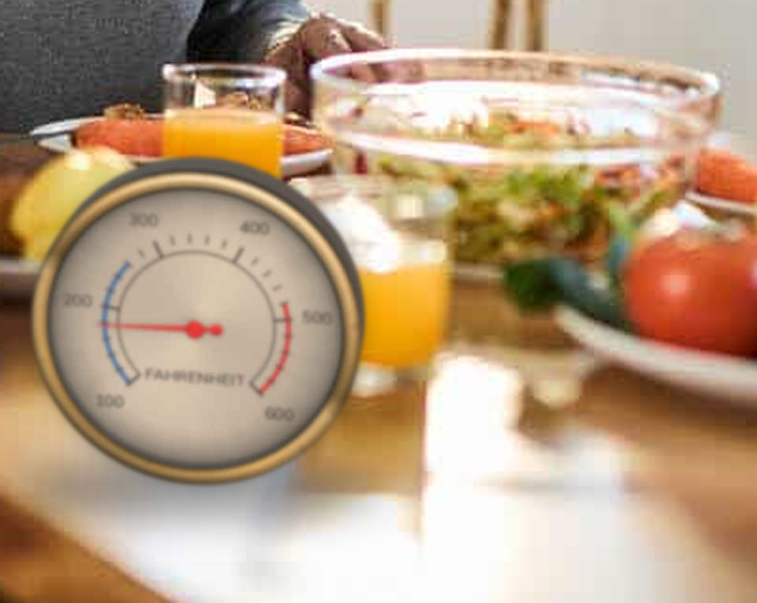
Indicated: 180,°F
